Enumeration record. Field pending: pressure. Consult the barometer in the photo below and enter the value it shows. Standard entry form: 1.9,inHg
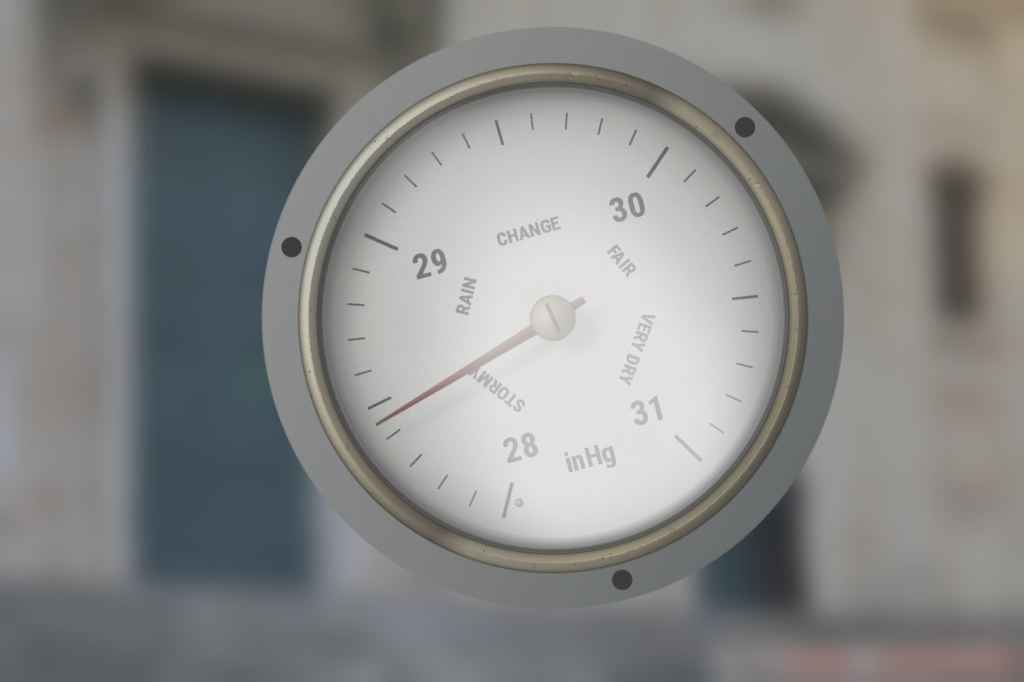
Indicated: 28.45,inHg
